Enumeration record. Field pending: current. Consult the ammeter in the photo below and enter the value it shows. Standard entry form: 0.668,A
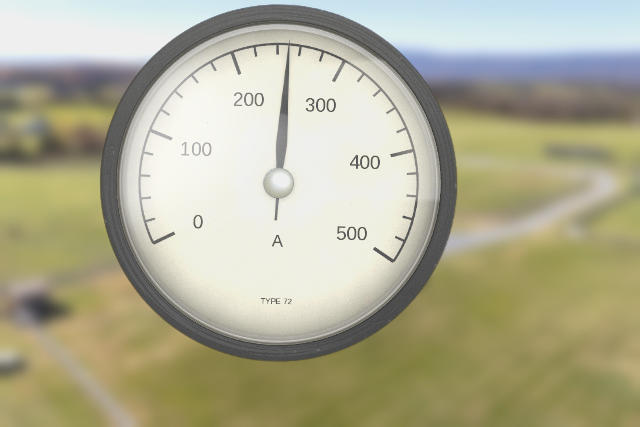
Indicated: 250,A
